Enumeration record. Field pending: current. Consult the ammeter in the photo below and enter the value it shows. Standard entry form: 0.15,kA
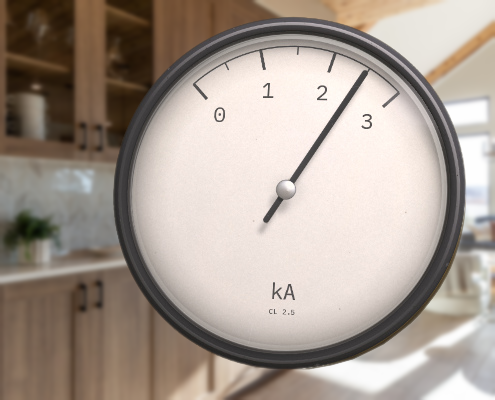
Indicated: 2.5,kA
